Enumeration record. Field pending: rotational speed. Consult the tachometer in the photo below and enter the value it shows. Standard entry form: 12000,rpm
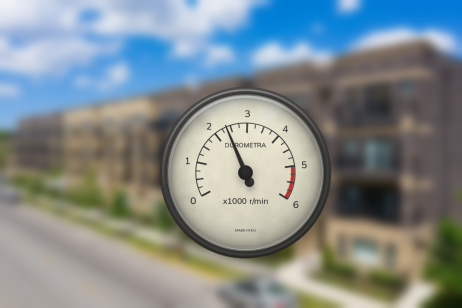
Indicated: 2375,rpm
